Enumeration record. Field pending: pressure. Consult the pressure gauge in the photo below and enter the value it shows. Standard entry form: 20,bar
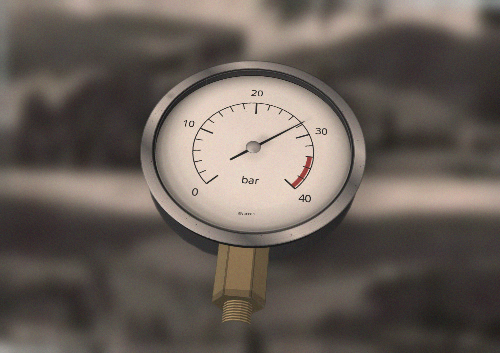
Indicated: 28,bar
